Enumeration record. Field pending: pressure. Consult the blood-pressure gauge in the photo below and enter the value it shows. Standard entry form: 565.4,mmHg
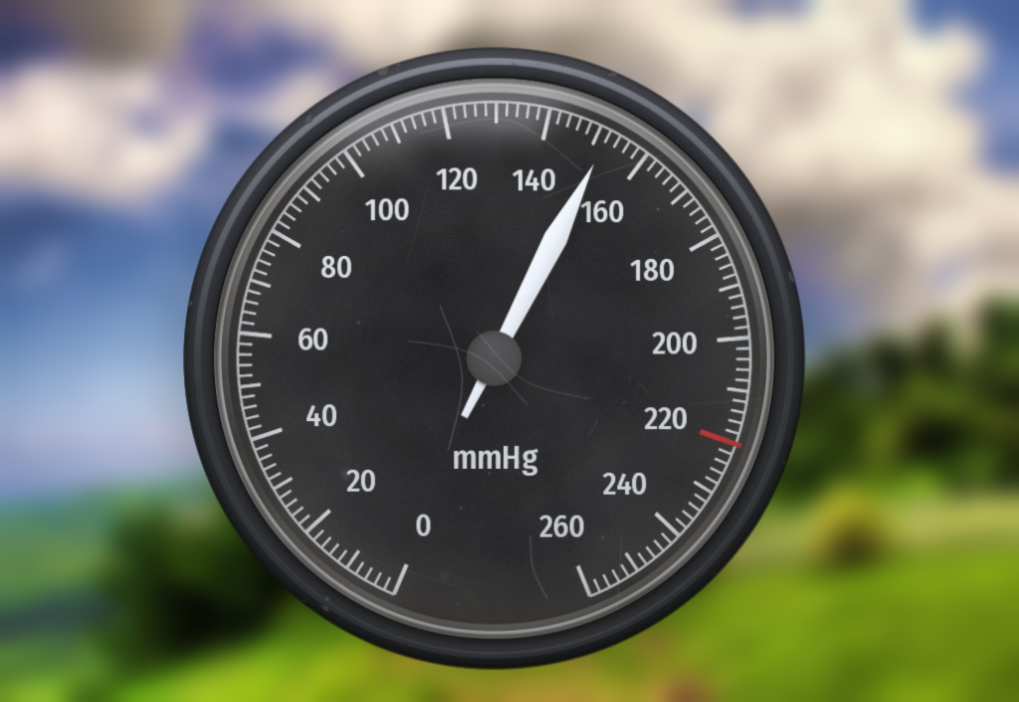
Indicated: 152,mmHg
